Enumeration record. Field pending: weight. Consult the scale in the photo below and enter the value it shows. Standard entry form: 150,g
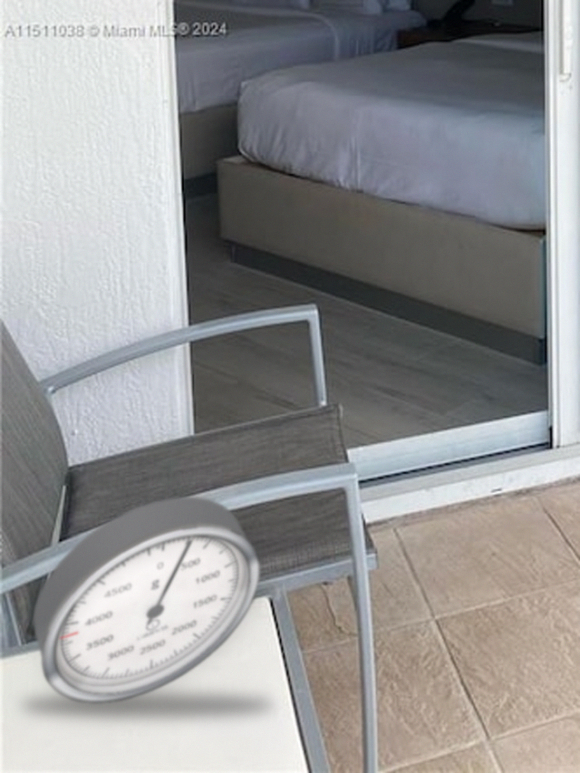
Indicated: 250,g
